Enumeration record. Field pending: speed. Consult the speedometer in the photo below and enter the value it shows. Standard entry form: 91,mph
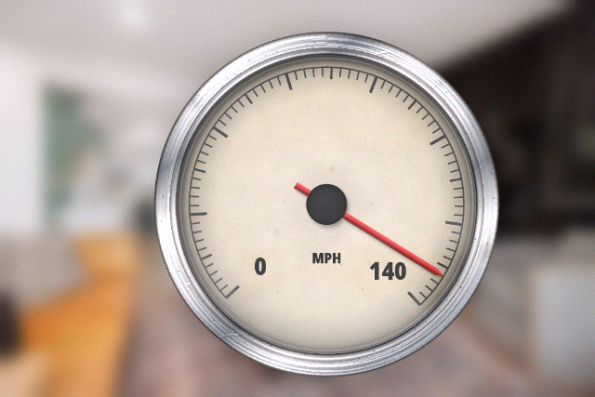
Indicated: 132,mph
